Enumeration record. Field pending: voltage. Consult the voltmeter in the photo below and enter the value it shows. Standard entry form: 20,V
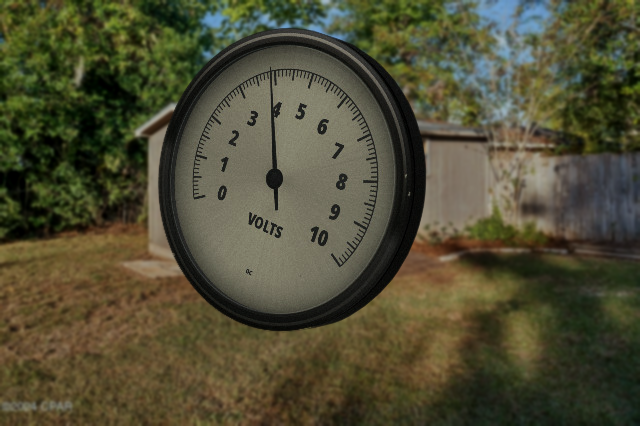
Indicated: 4,V
